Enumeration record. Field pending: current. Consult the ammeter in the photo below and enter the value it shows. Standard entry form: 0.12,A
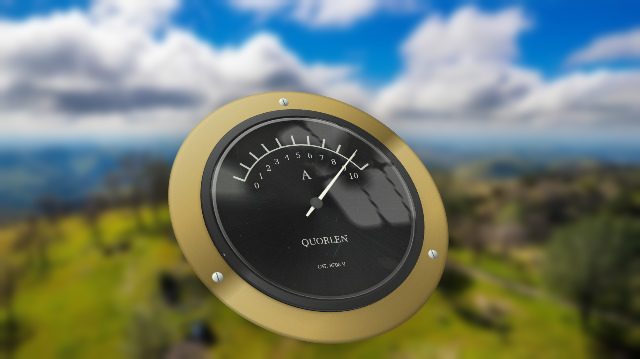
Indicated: 9,A
